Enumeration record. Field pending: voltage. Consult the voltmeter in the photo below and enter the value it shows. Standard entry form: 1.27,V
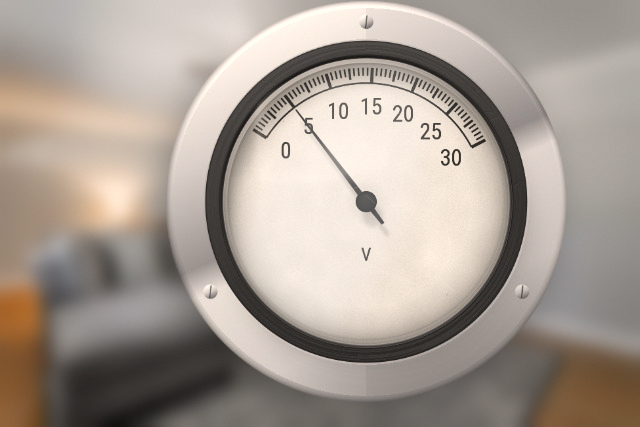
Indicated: 5,V
